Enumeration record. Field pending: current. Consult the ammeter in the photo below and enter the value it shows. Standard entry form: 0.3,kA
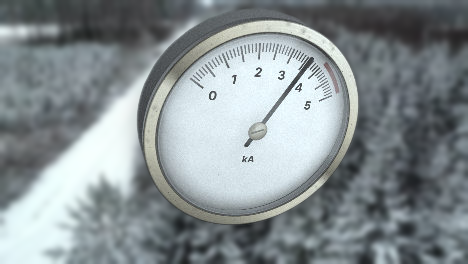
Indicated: 3.5,kA
